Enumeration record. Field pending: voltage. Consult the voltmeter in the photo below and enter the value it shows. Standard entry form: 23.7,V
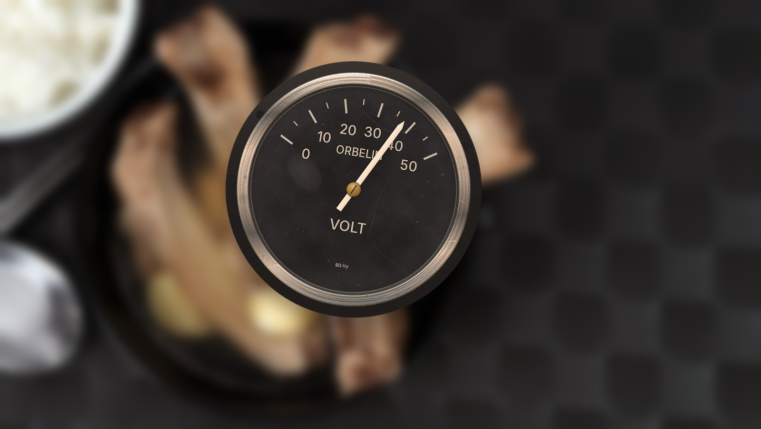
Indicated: 37.5,V
